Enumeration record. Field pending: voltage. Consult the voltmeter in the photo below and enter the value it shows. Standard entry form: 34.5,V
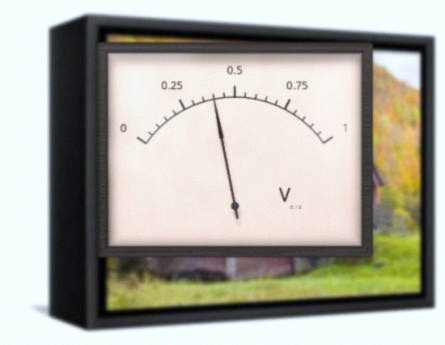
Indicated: 0.4,V
